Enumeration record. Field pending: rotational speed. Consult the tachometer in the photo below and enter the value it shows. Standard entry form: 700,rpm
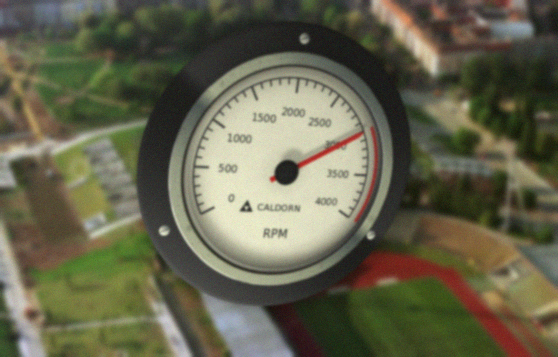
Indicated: 3000,rpm
